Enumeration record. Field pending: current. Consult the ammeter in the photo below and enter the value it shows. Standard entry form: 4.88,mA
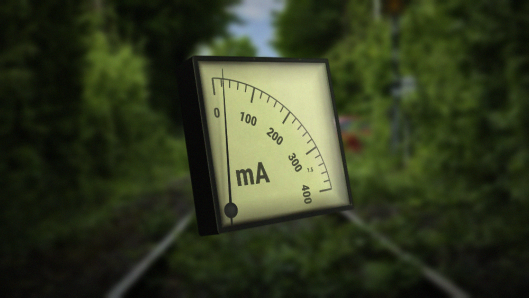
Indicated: 20,mA
